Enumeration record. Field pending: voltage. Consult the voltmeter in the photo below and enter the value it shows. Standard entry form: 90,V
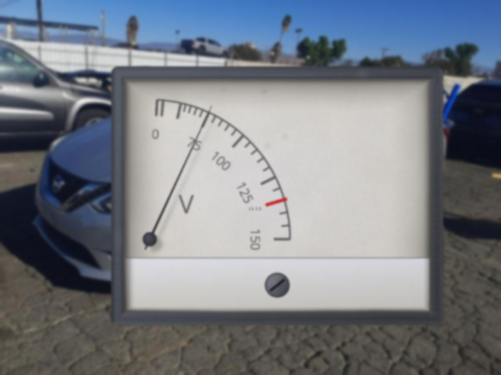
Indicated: 75,V
